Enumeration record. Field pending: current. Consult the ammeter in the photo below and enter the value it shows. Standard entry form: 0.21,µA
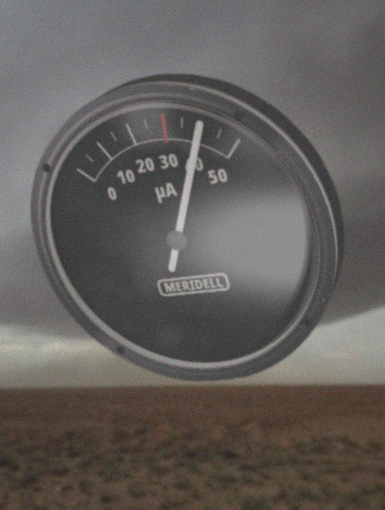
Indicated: 40,µA
